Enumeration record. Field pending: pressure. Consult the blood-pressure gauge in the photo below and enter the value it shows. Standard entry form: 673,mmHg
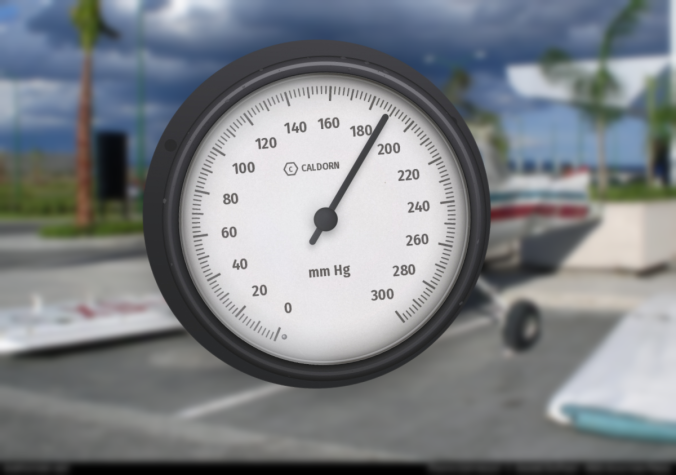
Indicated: 188,mmHg
